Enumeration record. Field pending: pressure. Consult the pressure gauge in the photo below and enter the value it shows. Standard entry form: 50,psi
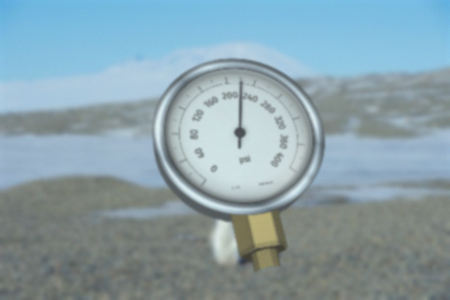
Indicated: 220,psi
